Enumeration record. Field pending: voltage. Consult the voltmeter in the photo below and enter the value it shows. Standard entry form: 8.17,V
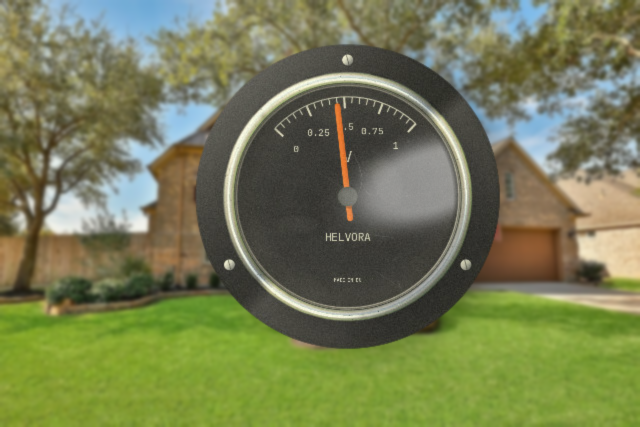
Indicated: 0.45,V
